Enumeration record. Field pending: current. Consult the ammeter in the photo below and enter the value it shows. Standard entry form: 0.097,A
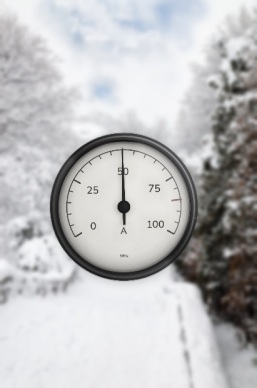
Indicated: 50,A
